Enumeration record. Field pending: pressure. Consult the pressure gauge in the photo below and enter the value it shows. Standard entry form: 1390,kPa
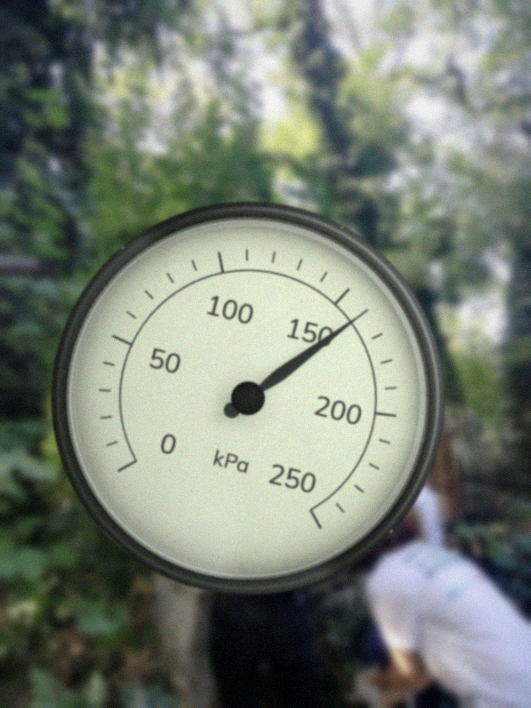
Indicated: 160,kPa
